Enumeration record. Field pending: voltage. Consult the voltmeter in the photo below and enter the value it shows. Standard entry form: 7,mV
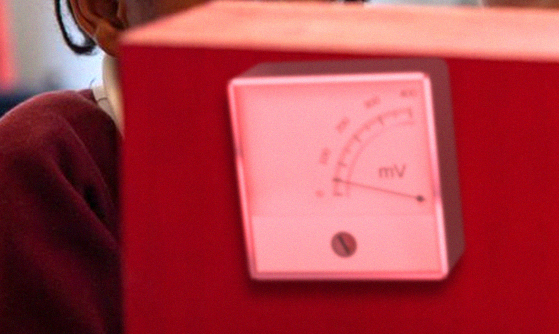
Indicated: 50,mV
